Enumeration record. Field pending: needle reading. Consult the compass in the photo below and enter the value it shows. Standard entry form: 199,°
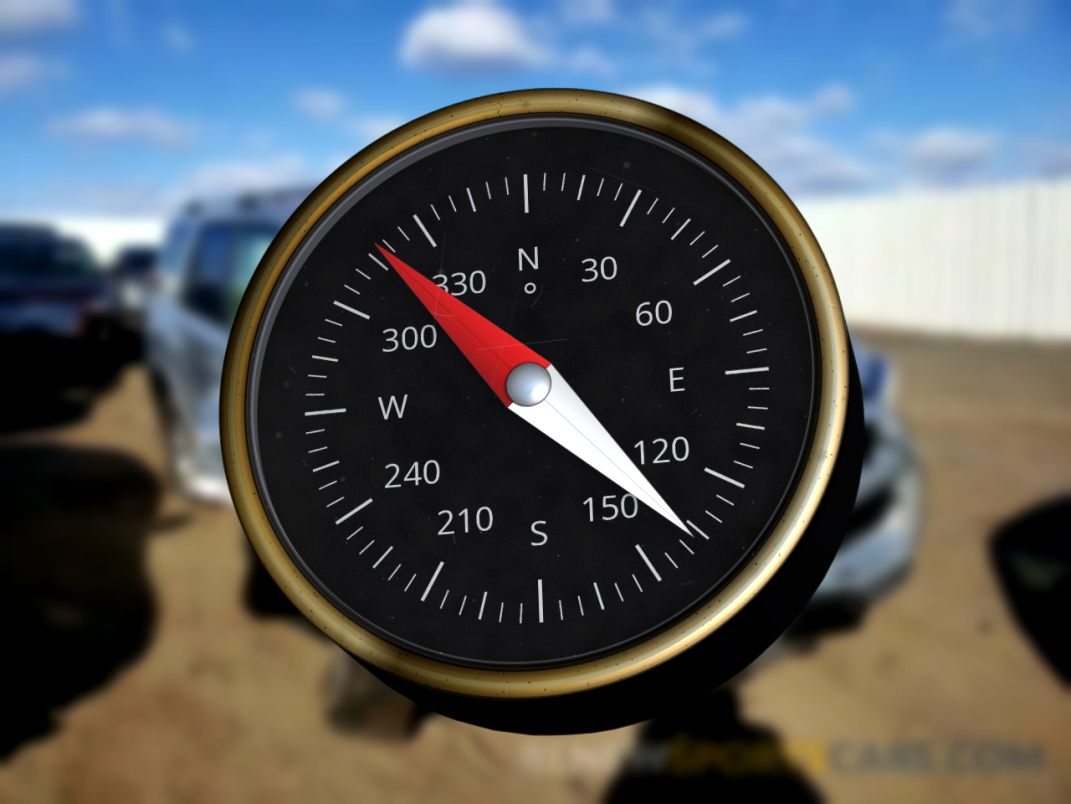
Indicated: 317.5,°
